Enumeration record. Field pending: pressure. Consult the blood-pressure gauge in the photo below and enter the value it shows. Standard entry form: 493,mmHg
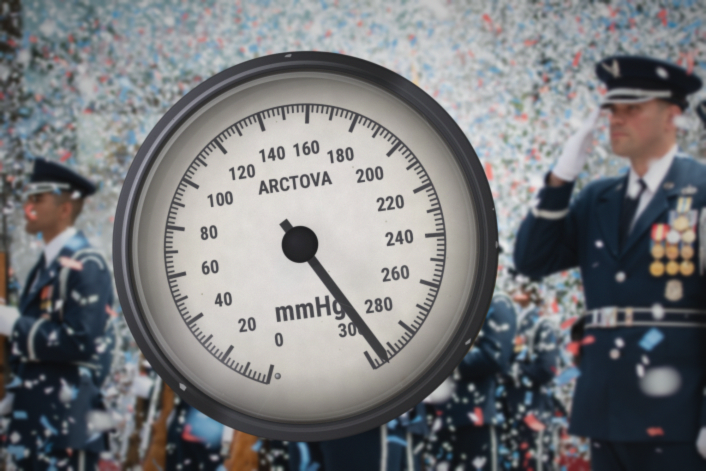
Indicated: 294,mmHg
